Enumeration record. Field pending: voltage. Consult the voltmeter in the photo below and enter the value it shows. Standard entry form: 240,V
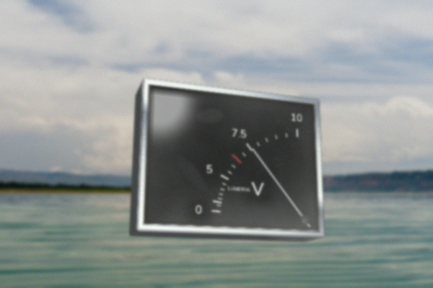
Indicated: 7.5,V
